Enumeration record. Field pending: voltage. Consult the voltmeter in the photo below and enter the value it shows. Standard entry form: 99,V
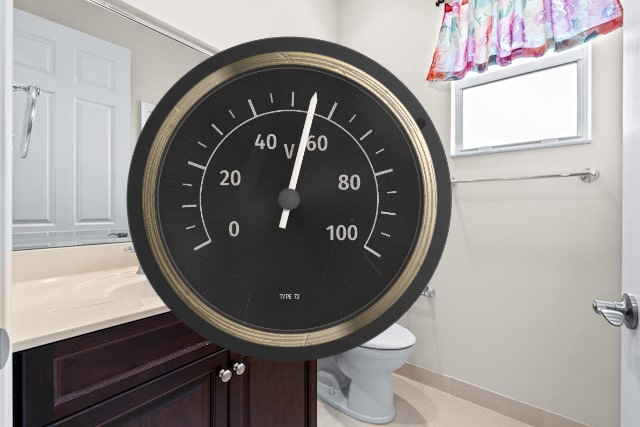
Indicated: 55,V
